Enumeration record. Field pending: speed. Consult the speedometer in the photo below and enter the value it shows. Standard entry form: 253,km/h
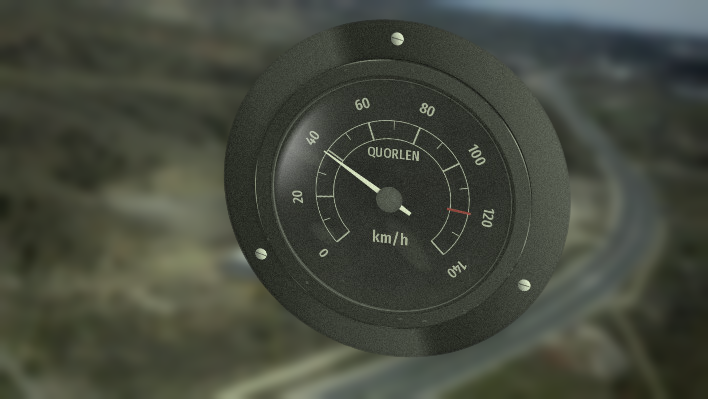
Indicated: 40,km/h
